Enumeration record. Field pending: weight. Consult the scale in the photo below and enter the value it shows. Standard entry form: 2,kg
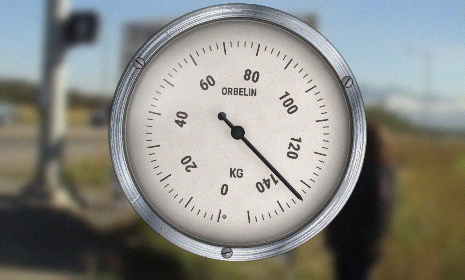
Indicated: 134,kg
